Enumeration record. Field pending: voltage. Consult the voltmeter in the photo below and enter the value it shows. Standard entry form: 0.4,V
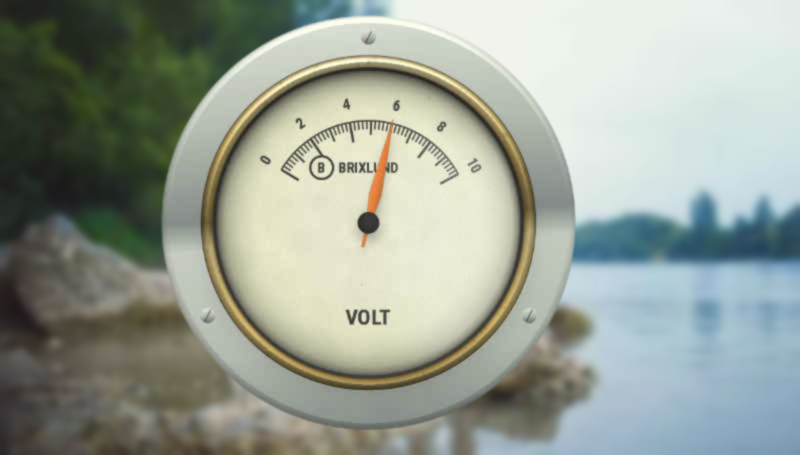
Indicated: 6,V
